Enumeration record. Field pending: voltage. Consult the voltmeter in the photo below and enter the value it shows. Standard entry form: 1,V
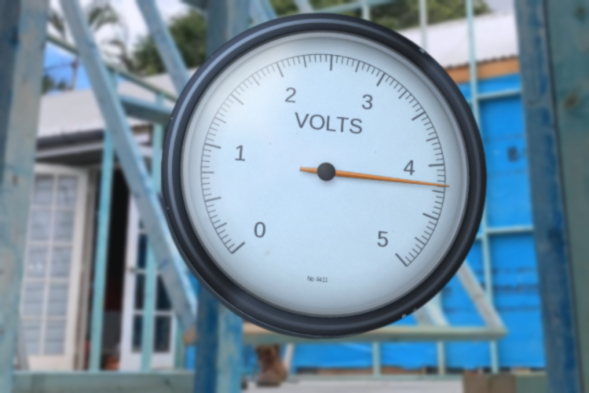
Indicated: 4.2,V
